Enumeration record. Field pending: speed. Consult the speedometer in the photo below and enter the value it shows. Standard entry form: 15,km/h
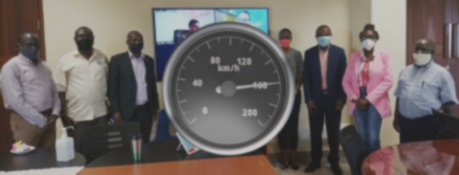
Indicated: 160,km/h
